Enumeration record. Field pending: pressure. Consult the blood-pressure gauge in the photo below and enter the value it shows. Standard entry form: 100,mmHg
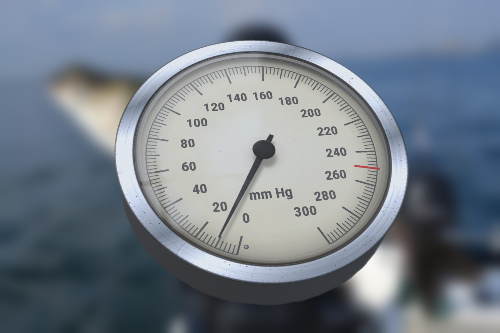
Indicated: 10,mmHg
